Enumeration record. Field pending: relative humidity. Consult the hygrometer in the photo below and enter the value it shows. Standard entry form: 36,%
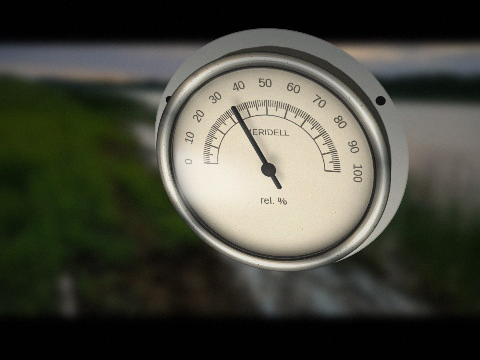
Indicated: 35,%
